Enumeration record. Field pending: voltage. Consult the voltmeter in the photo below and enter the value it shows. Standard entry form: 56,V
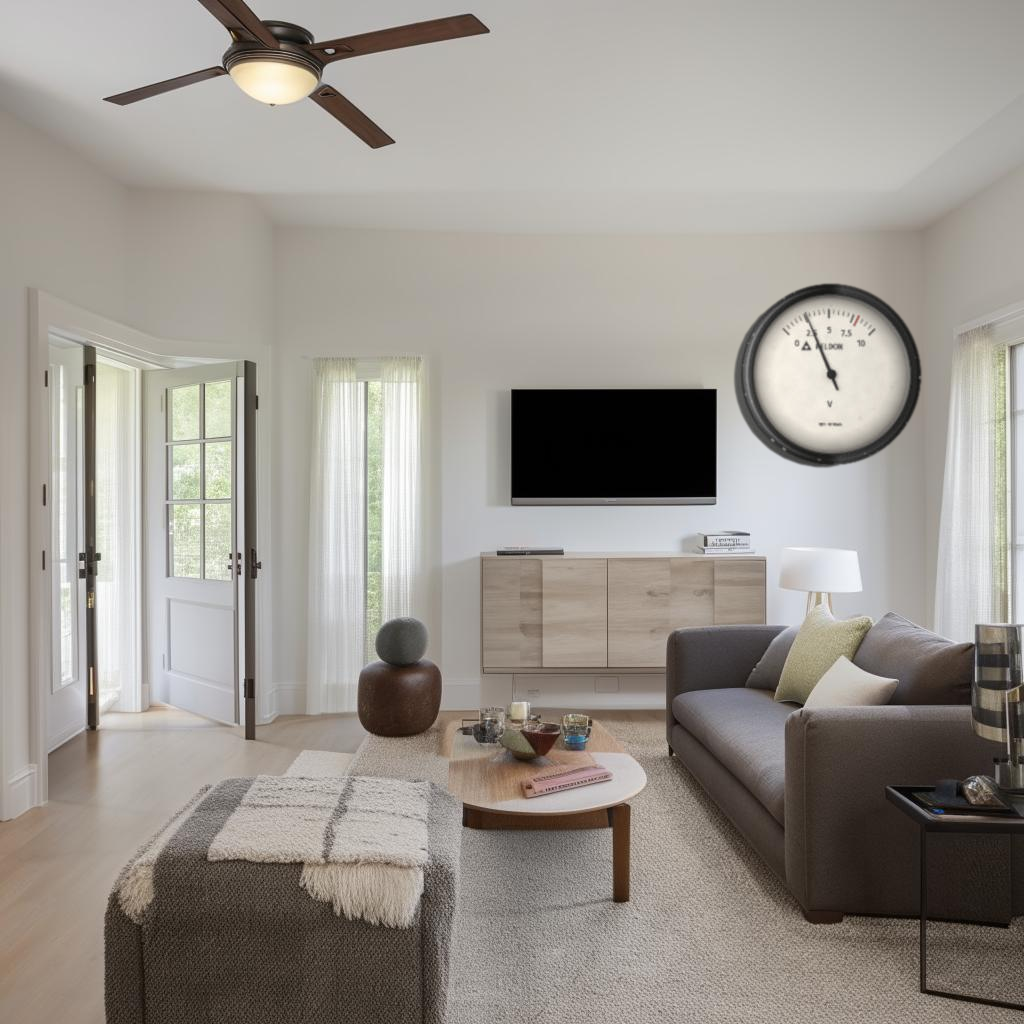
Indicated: 2.5,V
